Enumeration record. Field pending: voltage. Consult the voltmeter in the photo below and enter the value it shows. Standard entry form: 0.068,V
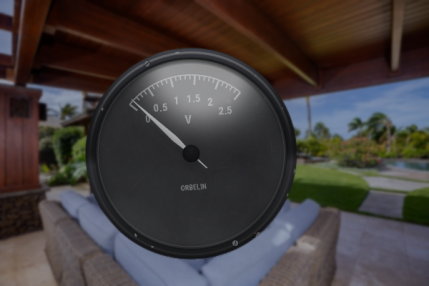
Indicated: 0.1,V
